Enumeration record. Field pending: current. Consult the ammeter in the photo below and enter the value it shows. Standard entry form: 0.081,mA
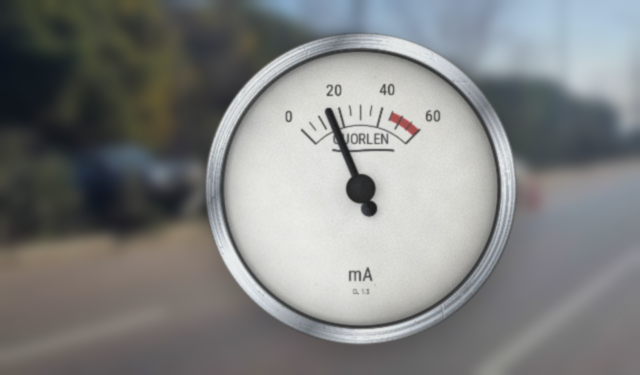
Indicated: 15,mA
